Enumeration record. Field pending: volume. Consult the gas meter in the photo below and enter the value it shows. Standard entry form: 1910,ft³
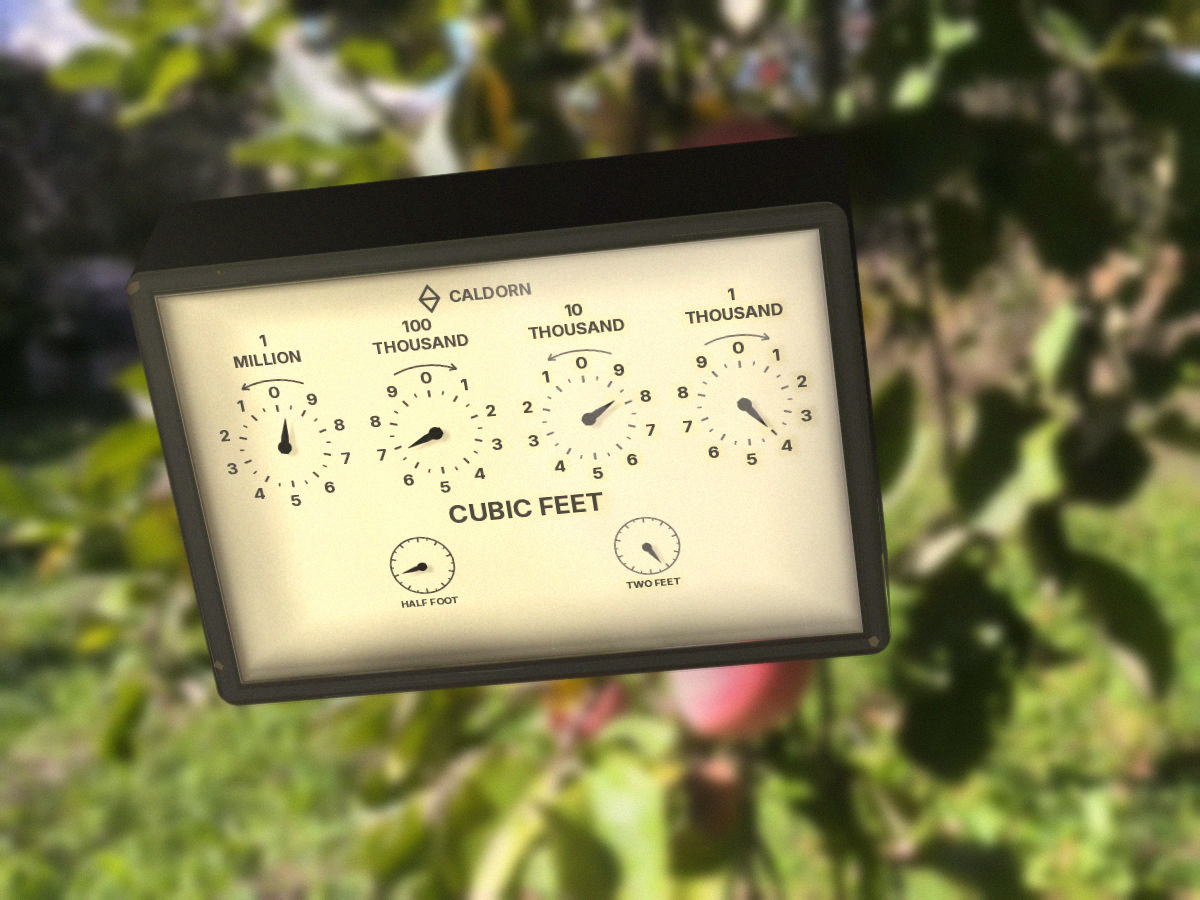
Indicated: 968400,ft³
